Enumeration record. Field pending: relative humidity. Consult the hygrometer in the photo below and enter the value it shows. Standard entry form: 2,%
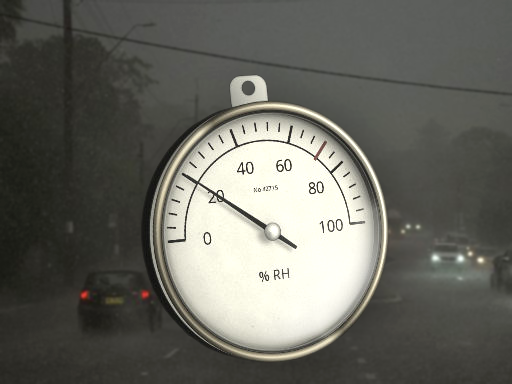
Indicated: 20,%
